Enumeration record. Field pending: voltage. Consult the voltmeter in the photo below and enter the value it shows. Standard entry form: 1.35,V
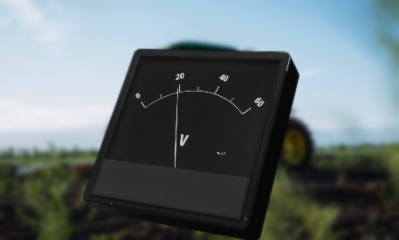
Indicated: 20,V
